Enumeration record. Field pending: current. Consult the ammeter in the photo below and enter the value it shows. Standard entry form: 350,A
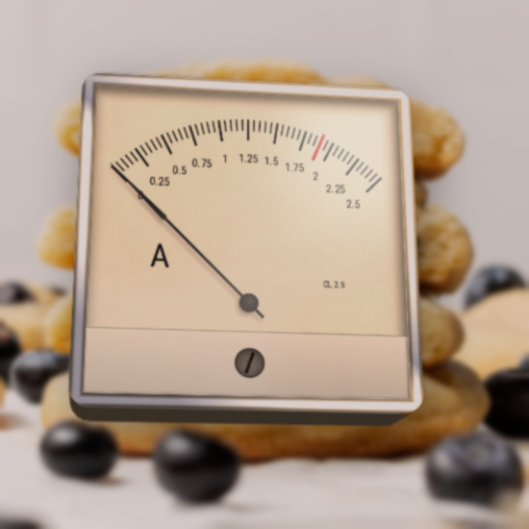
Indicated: 0,A
